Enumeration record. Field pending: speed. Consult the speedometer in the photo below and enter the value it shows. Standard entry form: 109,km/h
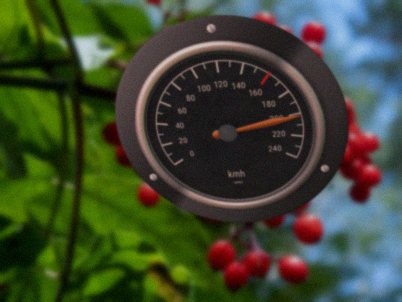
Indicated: 200,km/h
